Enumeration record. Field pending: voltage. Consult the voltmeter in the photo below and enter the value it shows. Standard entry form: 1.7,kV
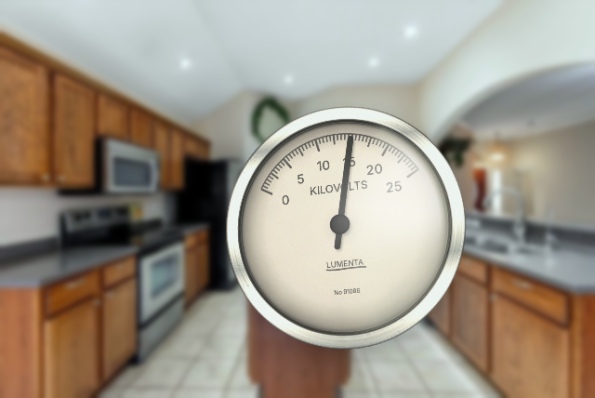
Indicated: 15,kV
